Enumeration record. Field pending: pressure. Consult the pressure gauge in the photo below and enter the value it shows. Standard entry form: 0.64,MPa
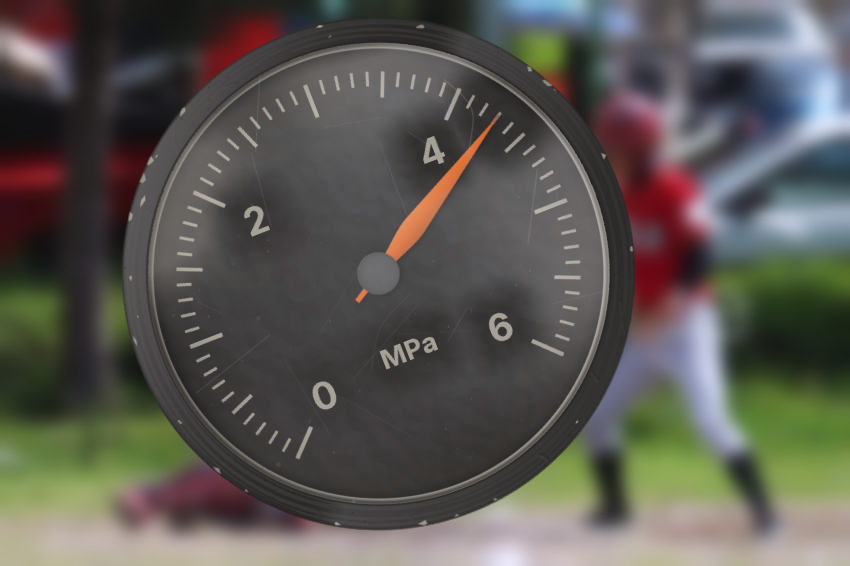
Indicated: 4.3,MPa
